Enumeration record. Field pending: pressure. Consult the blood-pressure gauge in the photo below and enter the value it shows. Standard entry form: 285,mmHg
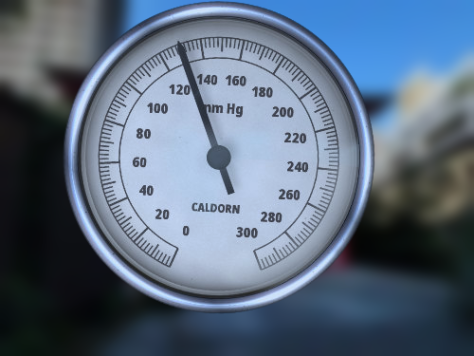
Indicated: 130,mmHg
